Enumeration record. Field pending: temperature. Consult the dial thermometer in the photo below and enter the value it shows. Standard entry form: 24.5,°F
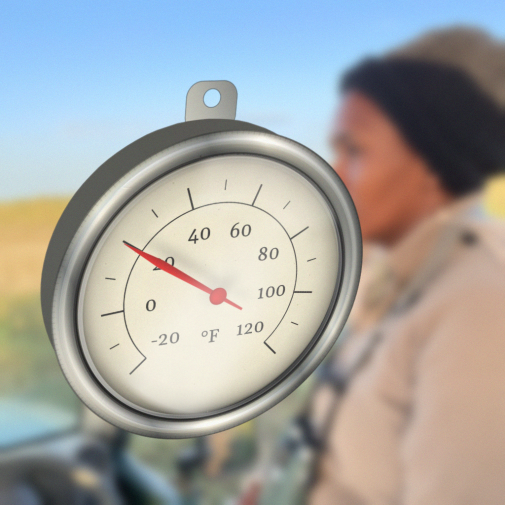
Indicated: 20,°F
